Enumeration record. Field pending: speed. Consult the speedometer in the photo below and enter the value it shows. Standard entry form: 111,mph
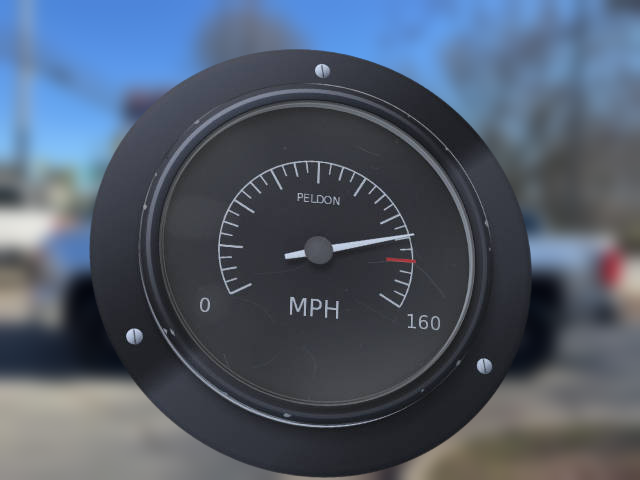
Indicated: 130,mph
